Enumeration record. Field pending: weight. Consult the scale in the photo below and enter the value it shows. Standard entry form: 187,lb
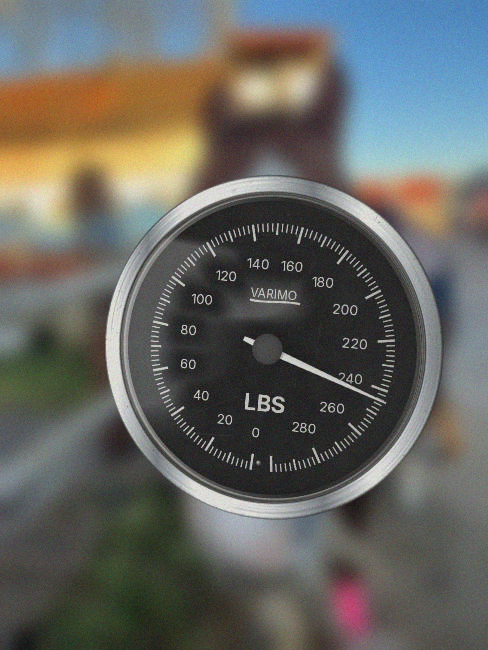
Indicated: 244,lb
